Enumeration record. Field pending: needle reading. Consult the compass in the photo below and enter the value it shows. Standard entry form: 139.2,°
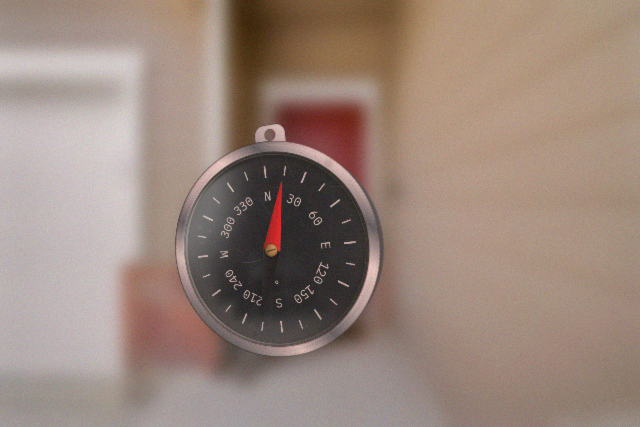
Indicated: 15,°
